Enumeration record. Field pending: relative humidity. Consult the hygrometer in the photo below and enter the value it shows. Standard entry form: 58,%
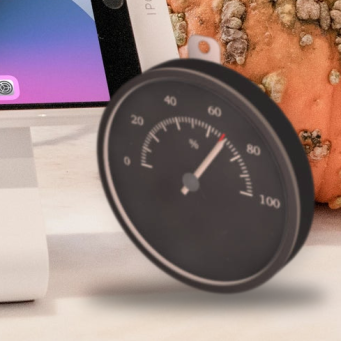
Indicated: 70,%
